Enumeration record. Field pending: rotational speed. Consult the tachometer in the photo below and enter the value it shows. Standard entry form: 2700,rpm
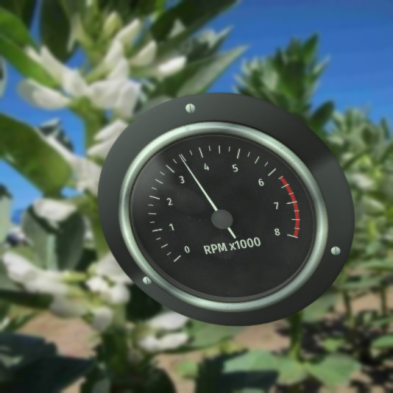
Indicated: 3500,rpm
